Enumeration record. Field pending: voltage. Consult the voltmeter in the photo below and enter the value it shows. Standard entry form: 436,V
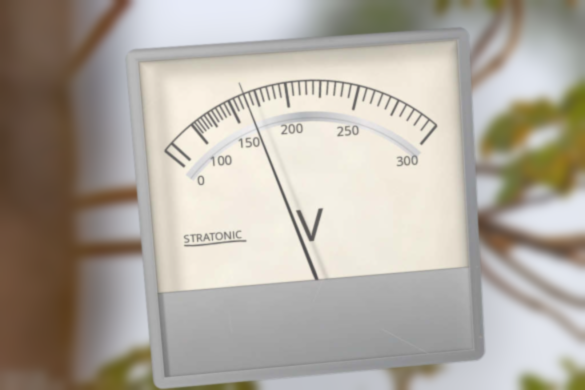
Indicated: 165,V
